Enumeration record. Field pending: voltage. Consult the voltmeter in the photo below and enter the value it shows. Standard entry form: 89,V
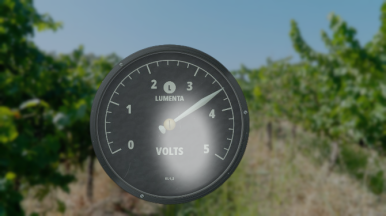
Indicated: 3.6,V
